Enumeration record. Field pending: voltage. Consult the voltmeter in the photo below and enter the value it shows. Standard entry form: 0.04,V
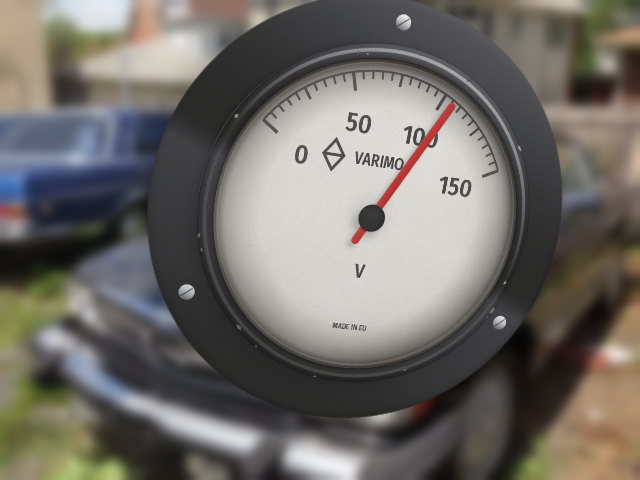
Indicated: 105,V
